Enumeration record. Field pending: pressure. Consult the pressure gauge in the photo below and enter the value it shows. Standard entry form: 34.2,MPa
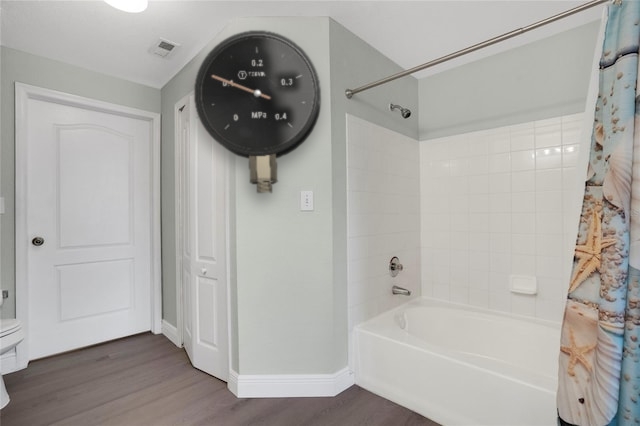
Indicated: 0.1,MPa
